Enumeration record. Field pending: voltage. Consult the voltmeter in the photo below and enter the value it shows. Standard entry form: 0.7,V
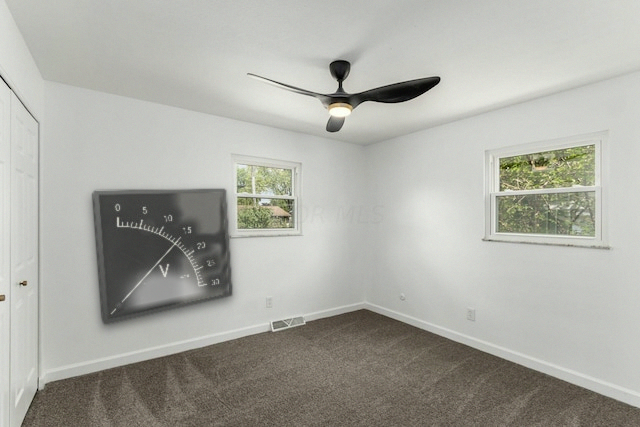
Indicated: 15,V
